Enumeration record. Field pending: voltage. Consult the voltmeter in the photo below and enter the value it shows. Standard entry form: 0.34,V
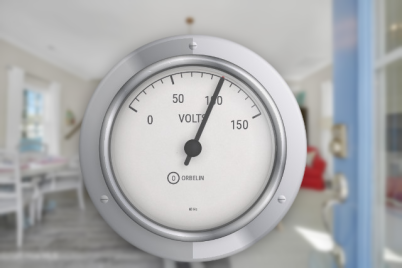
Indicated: 100,V
